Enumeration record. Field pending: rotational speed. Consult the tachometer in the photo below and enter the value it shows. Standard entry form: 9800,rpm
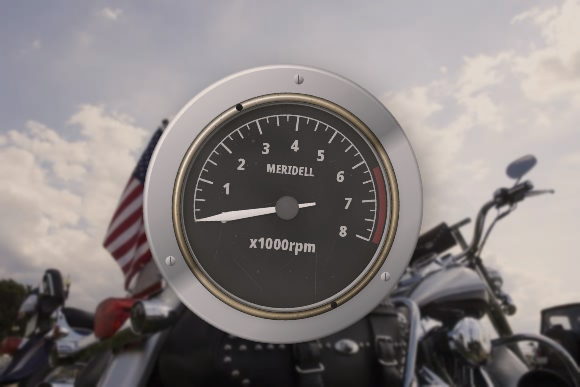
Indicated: 0,rpm
